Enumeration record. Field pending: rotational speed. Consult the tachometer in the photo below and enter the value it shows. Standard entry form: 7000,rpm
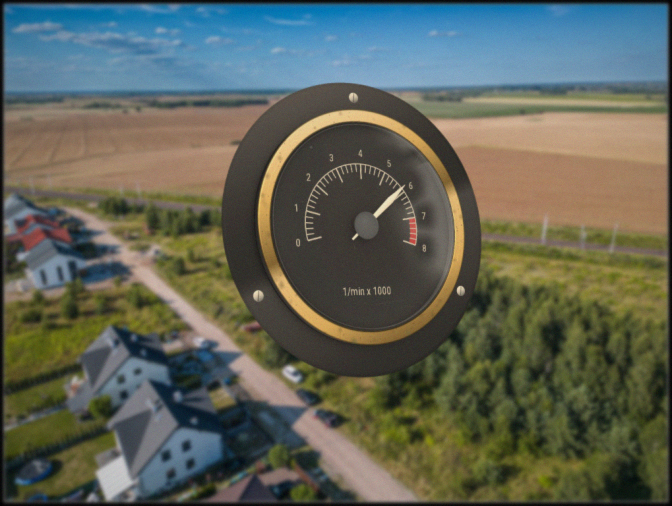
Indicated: 5800,rpm
